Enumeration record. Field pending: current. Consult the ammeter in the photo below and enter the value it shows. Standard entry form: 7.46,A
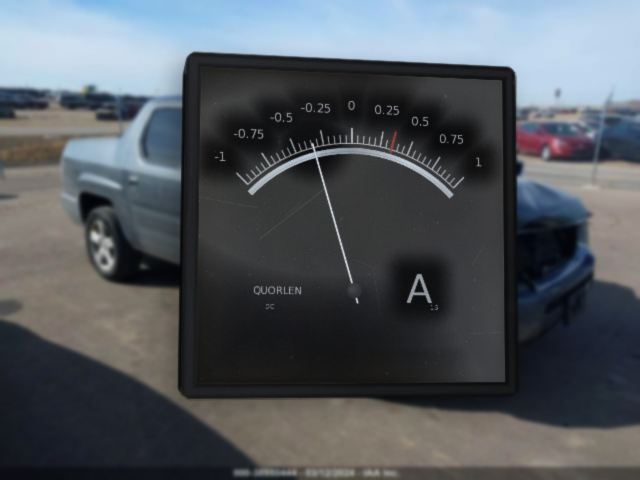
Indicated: -0.35,A
